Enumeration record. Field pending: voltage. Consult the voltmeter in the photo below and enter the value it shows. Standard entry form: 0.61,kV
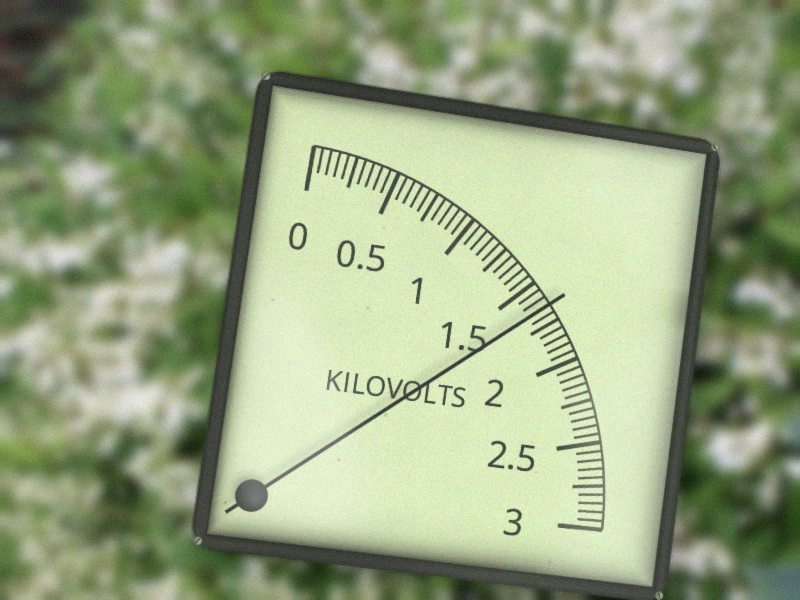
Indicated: 1.65,kV
